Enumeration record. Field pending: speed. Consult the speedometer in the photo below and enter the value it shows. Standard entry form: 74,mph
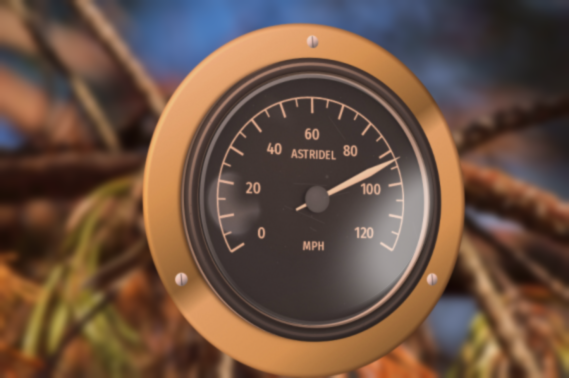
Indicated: 92.5,mph
